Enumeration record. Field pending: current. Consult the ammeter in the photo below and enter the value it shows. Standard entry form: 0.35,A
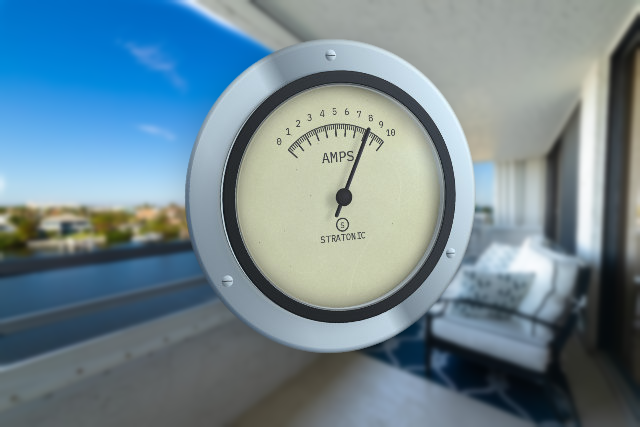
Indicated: 8,A
